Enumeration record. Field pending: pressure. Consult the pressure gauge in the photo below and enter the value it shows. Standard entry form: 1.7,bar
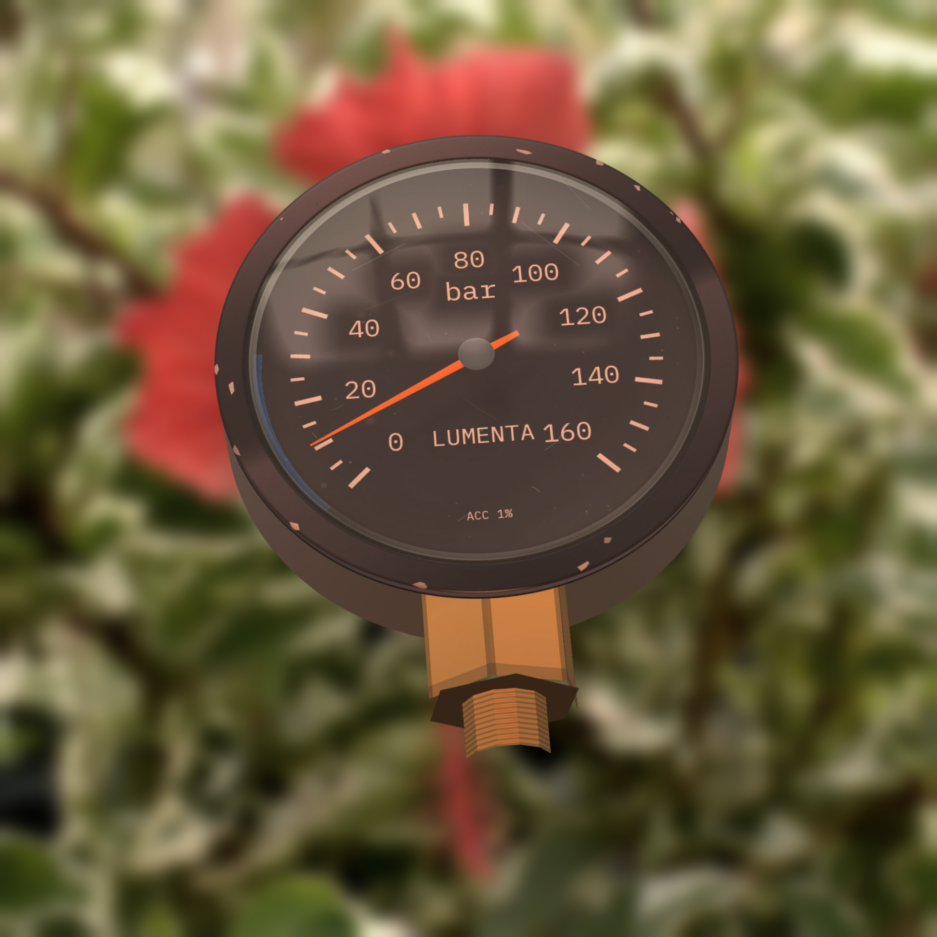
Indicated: 10,bar
